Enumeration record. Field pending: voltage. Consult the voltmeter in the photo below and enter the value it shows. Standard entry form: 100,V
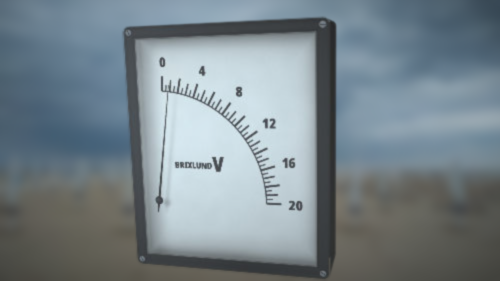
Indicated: 1,V
